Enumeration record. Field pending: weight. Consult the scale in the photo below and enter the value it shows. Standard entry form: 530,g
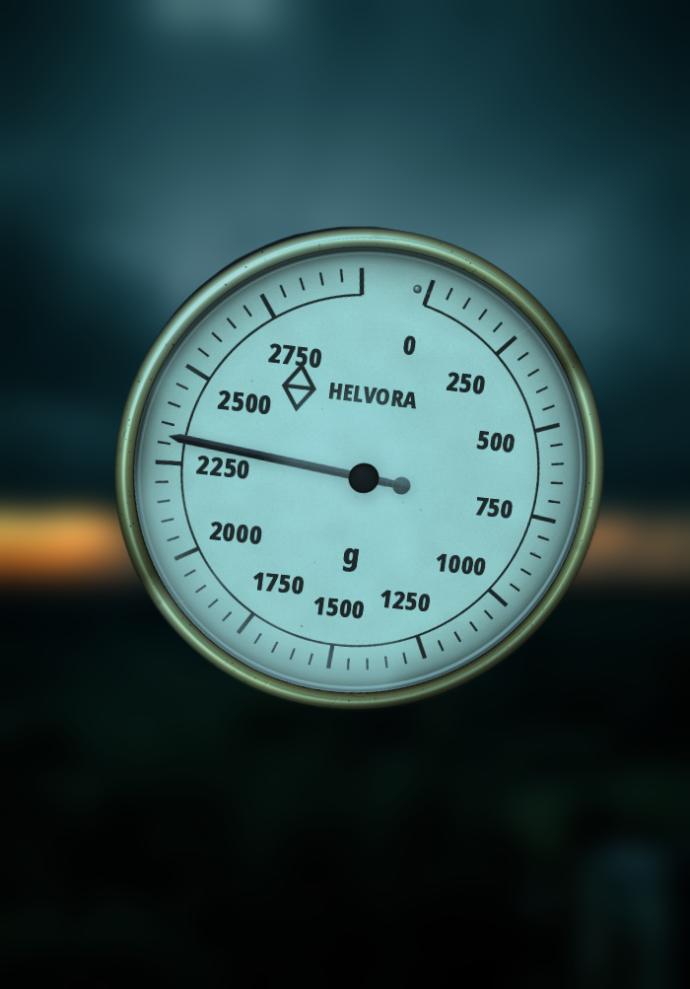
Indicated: 2325,g
